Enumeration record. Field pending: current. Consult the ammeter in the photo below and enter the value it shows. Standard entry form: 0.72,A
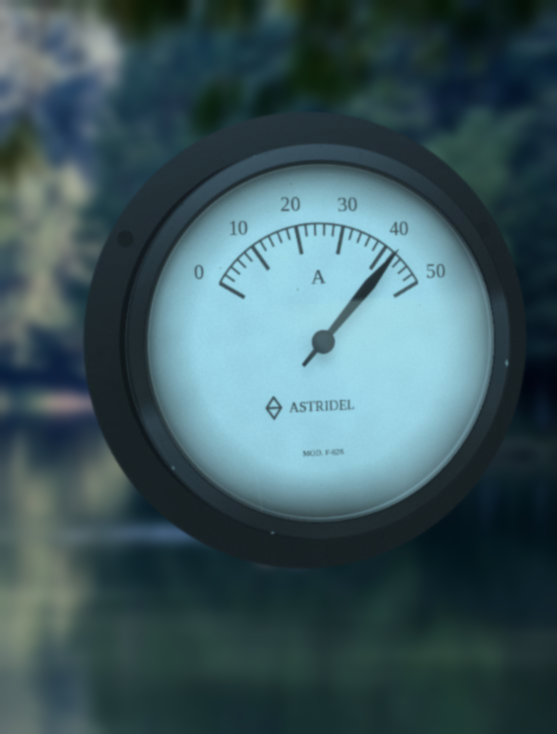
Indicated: 42,A
